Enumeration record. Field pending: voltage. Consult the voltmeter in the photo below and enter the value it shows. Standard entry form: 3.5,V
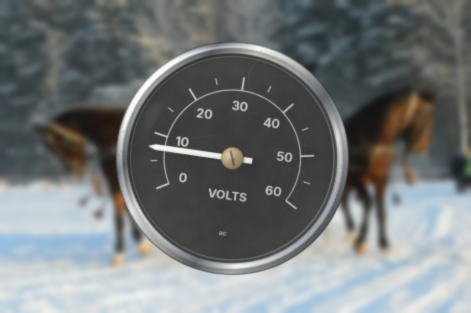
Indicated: 7.5,V
